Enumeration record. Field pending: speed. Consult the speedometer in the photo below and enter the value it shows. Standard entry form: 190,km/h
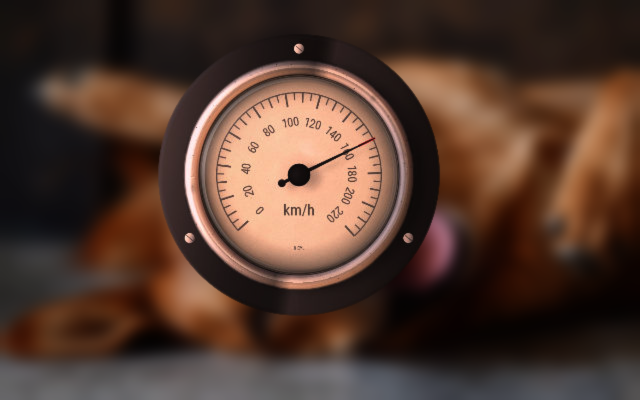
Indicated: 160,km/h
